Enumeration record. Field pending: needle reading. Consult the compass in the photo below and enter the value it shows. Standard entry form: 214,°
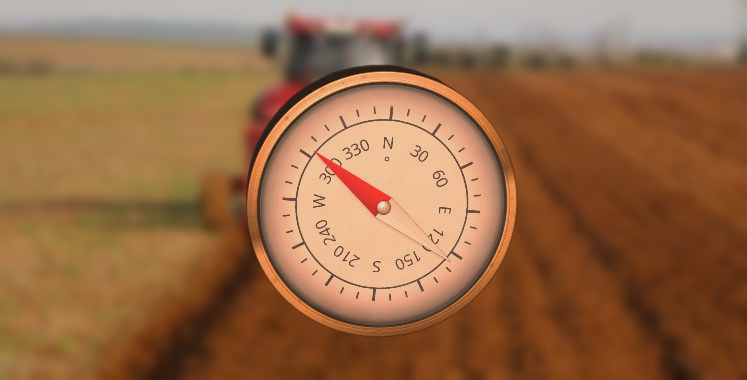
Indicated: 305,°
